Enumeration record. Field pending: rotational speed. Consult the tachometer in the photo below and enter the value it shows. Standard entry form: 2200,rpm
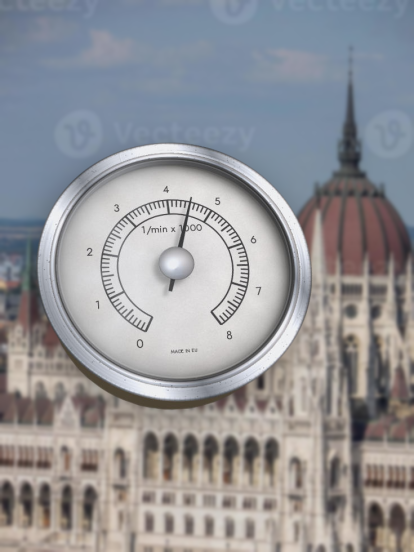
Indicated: 4500,rpm
